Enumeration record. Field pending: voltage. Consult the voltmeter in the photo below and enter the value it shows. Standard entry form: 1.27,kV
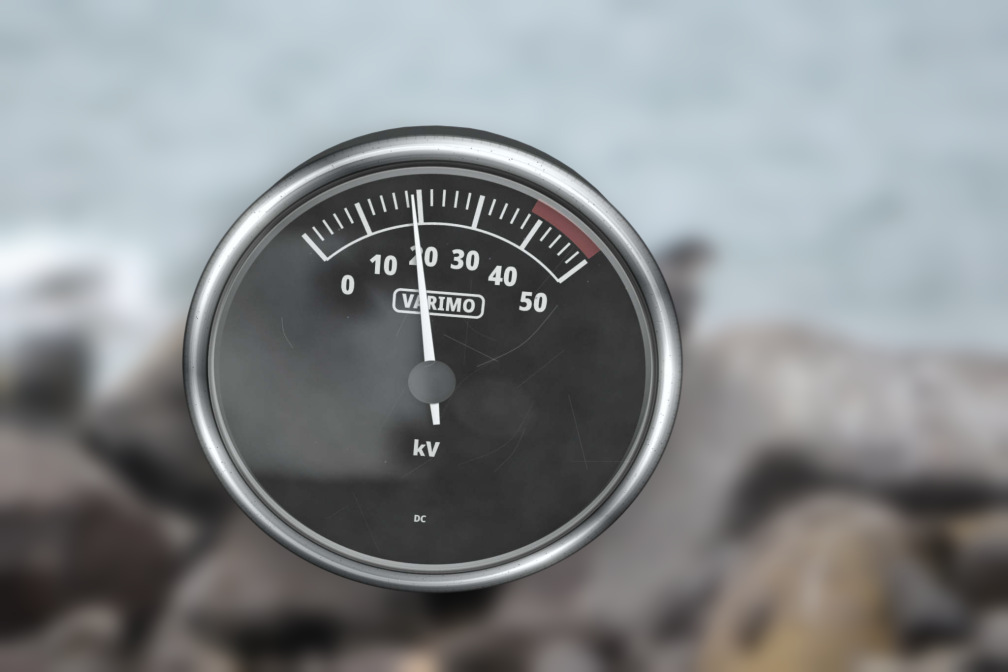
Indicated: 19,kV
